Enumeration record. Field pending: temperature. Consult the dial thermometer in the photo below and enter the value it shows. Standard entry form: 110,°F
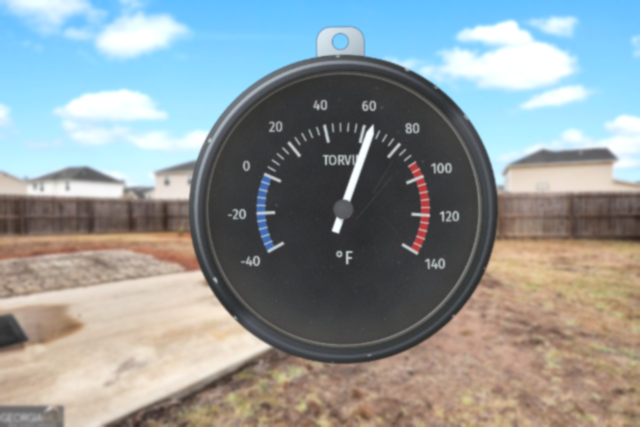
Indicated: 64,°F
